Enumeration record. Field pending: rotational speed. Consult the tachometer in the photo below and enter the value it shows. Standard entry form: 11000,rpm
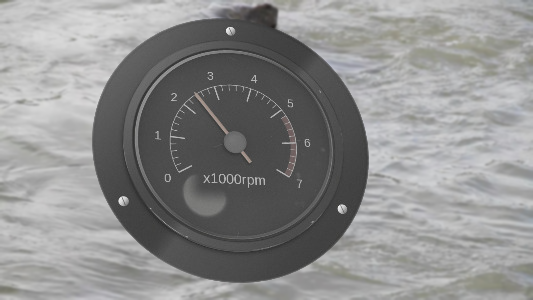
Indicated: 2400,rpm
